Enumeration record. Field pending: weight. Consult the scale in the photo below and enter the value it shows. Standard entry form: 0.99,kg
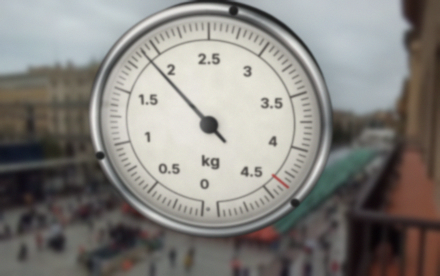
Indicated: 1.9,kg
